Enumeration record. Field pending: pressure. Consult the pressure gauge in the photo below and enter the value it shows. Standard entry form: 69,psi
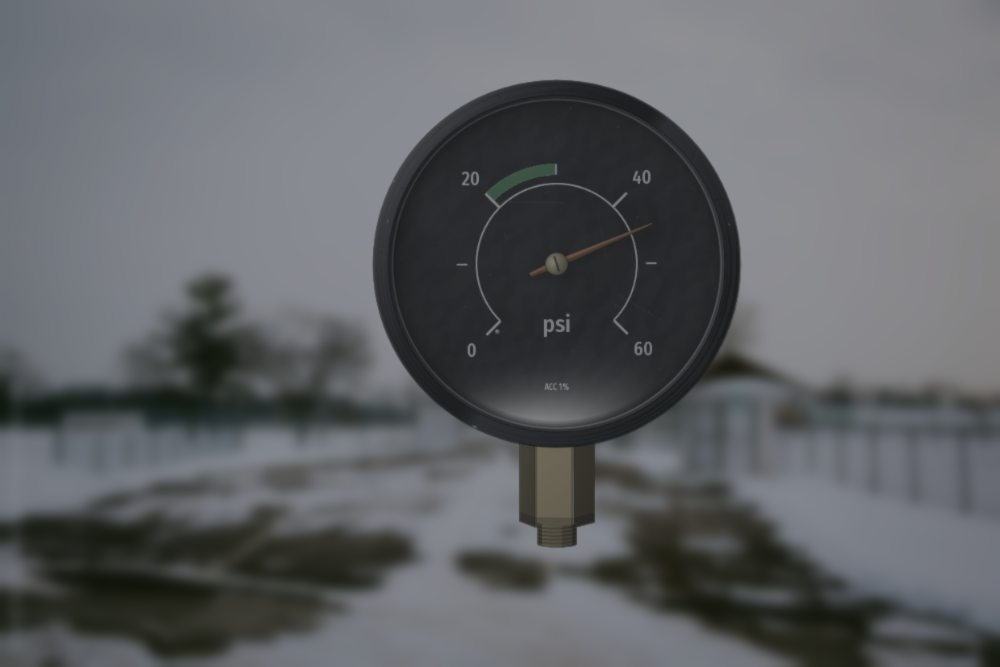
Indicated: 45,psi
